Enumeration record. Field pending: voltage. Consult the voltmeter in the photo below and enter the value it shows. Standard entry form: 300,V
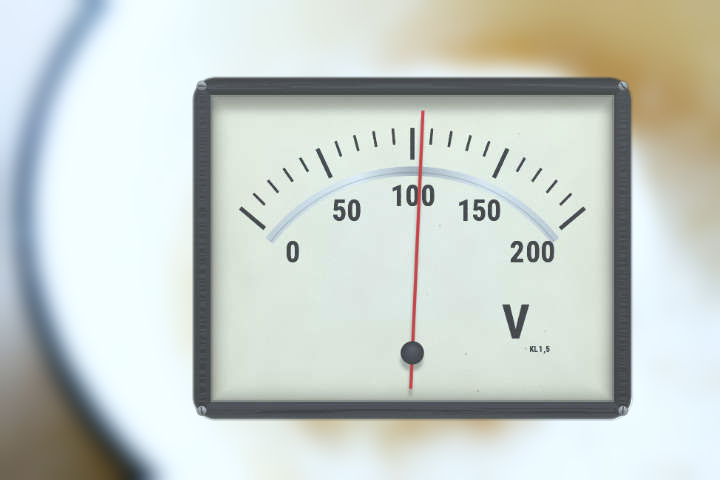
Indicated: 105,V
